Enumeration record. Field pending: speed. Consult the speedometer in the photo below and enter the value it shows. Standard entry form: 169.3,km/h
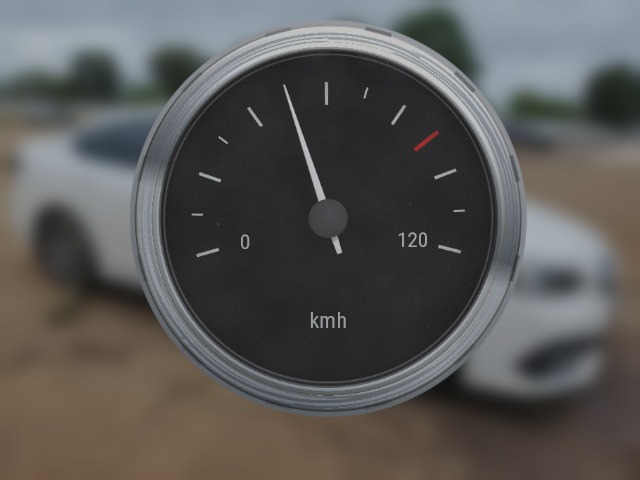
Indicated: 50,km/h
